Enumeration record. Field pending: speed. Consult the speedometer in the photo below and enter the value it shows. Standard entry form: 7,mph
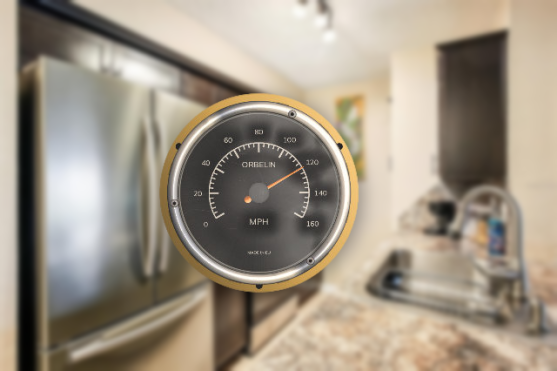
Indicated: 120,mph
